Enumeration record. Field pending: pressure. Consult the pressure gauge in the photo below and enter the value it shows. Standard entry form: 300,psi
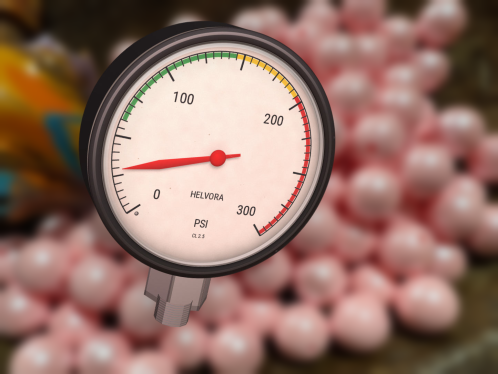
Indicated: 30,psi
